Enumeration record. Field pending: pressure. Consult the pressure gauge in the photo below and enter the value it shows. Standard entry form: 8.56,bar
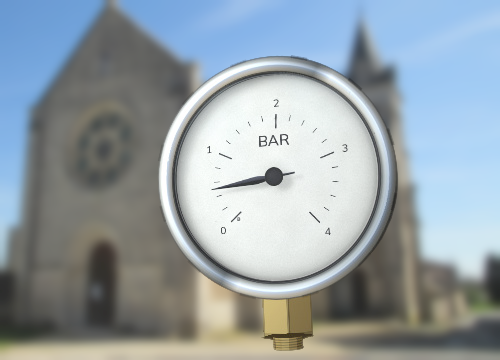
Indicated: 0.5,bar
